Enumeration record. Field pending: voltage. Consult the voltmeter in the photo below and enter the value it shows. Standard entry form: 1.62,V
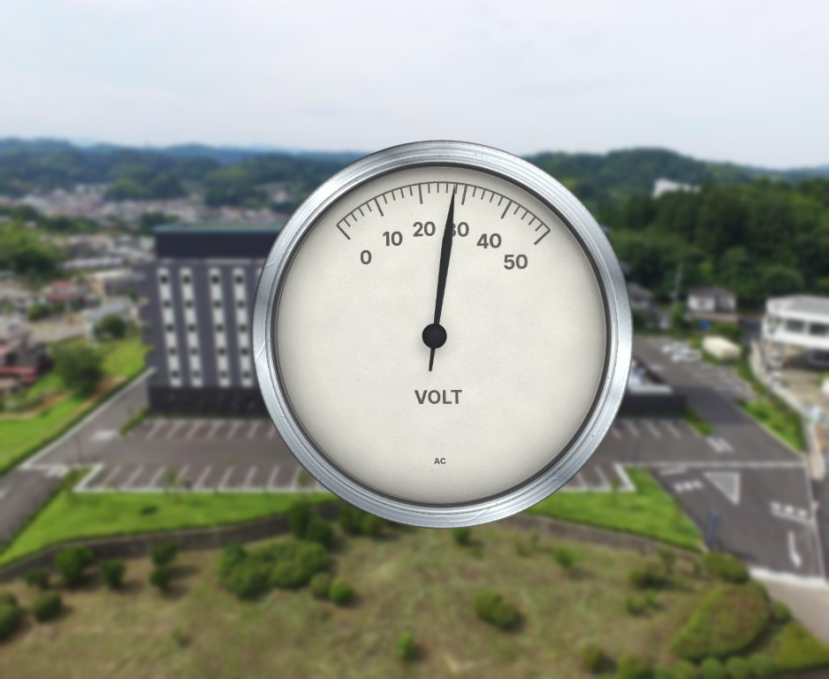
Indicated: 28,V
